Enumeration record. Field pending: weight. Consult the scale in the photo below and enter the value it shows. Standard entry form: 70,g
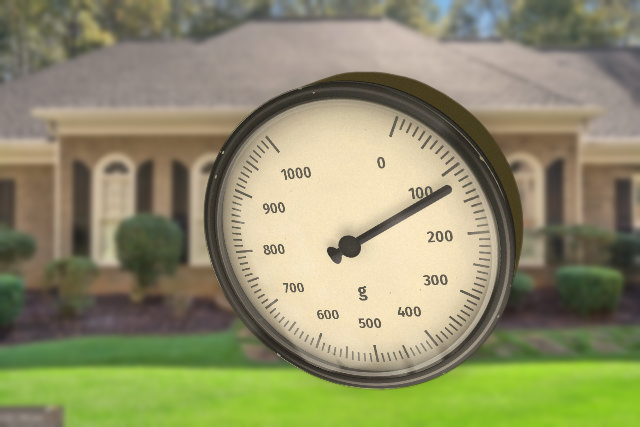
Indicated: 120,g
